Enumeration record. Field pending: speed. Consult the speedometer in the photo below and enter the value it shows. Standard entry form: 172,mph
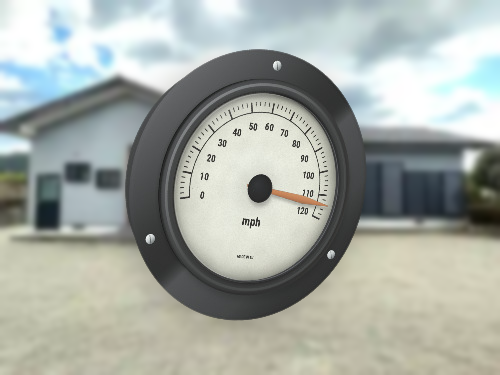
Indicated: 114,mph
